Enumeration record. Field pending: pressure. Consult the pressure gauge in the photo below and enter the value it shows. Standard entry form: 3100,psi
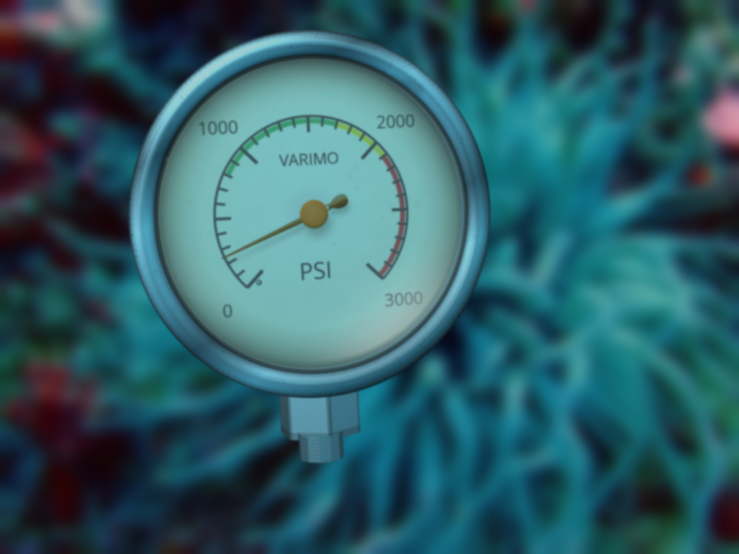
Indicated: 250,psi
